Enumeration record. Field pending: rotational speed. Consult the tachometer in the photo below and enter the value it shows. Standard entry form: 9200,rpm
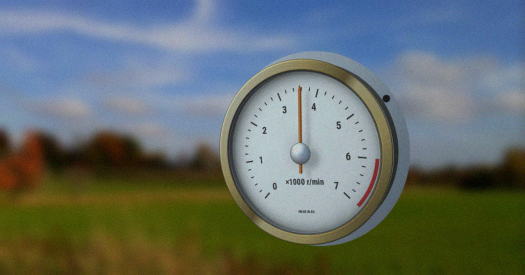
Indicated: 3600,rpm
